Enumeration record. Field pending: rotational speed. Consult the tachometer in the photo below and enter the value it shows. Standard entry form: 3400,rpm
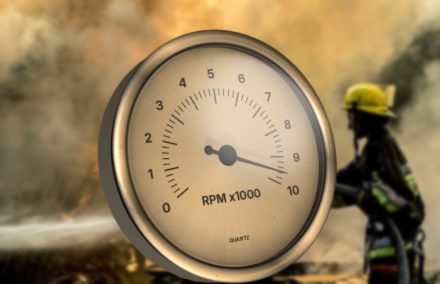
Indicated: 9600,rpm
